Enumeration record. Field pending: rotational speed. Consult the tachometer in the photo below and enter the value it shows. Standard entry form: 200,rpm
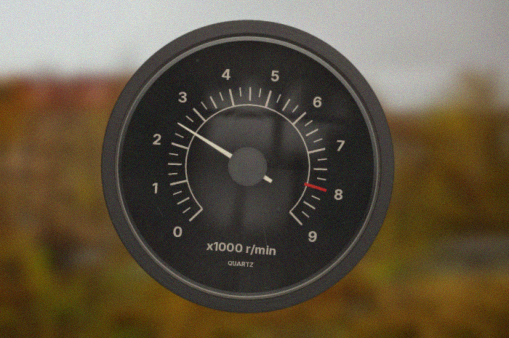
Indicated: 2500,rpm
